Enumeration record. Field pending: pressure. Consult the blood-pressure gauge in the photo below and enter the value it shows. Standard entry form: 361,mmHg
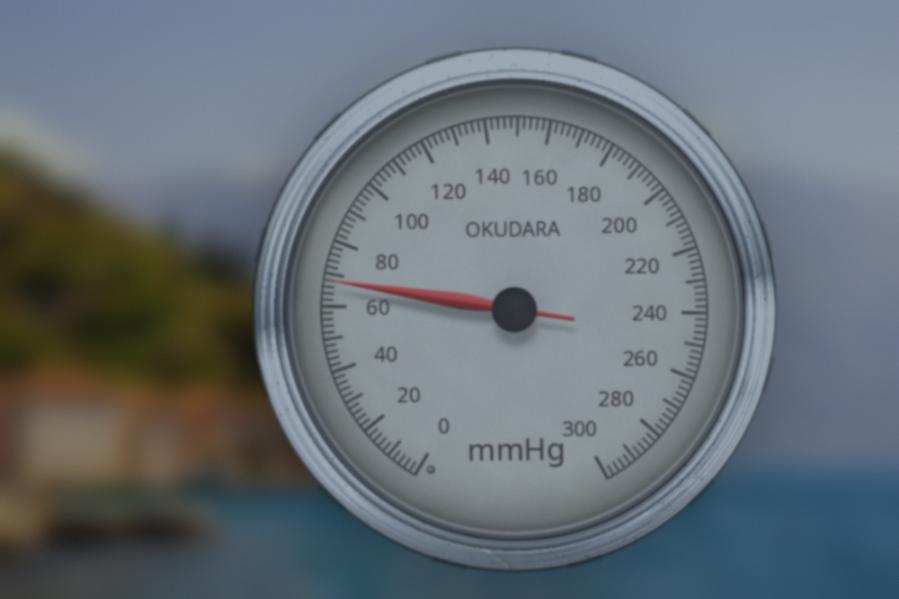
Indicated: 68,mmHg
